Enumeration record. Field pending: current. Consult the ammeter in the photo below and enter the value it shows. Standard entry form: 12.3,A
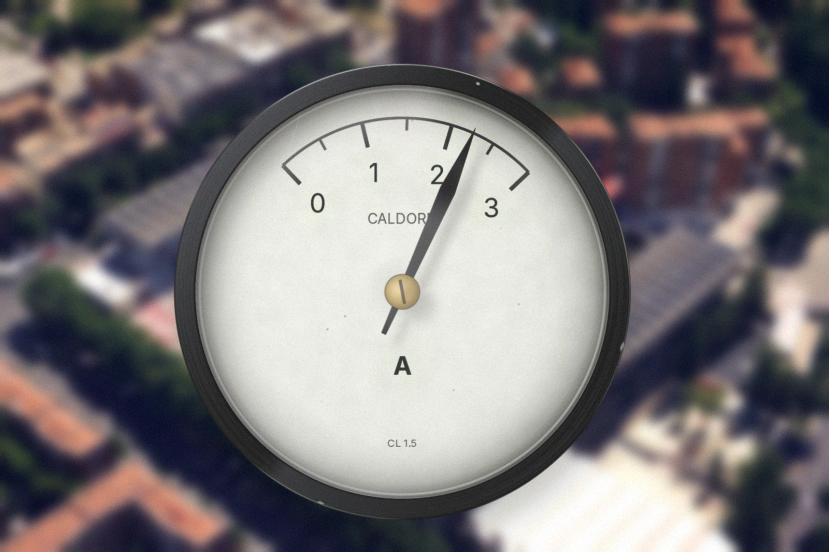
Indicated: 2.25,A
